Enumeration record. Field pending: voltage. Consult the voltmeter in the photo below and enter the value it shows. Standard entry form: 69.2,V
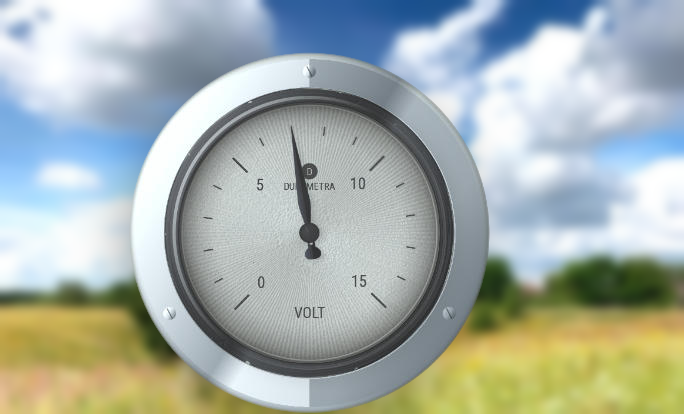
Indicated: 7,V
